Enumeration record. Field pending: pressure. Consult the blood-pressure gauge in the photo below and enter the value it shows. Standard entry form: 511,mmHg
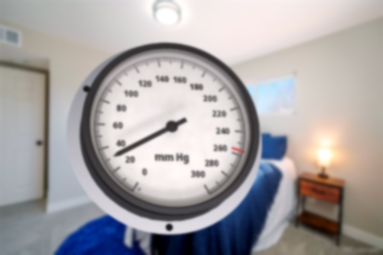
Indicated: 30,mmHg
